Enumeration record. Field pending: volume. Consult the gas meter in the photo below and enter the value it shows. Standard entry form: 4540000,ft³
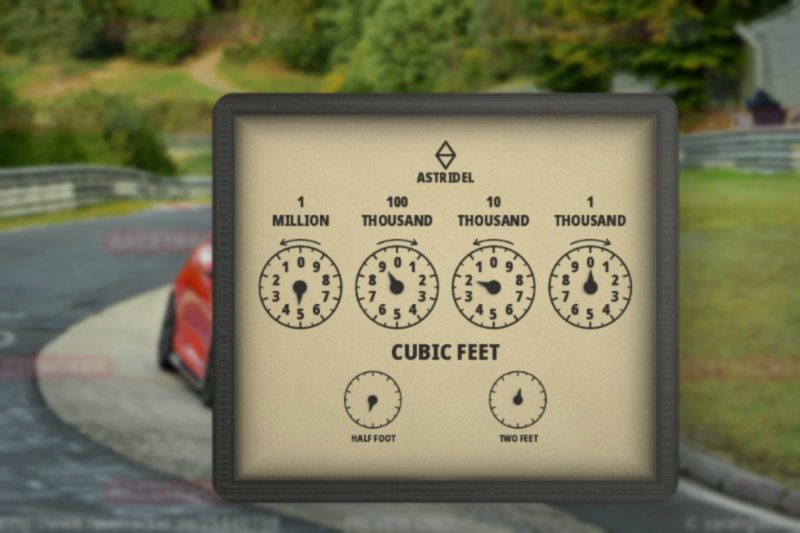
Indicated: 492000,ft³
